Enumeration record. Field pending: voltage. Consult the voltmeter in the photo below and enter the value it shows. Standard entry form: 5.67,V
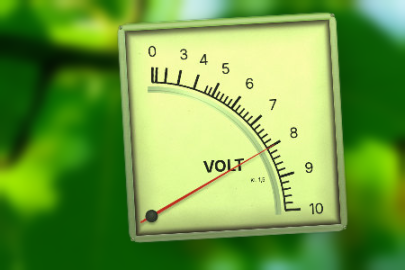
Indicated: 8,V
